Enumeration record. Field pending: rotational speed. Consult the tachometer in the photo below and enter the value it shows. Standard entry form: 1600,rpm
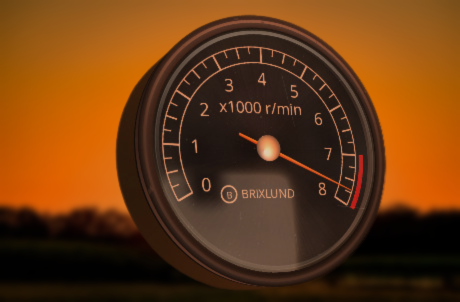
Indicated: 7750,rpm
